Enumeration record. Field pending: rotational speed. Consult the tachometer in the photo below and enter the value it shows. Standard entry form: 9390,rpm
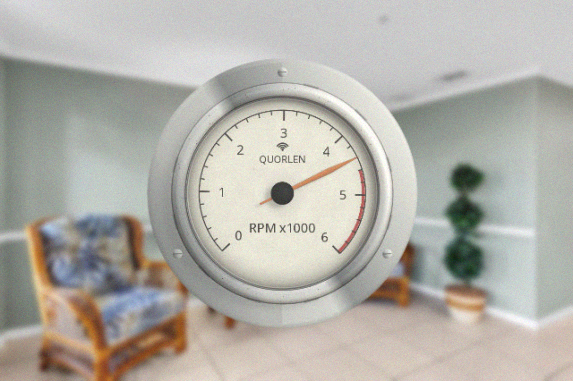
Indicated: 4400,rpm
